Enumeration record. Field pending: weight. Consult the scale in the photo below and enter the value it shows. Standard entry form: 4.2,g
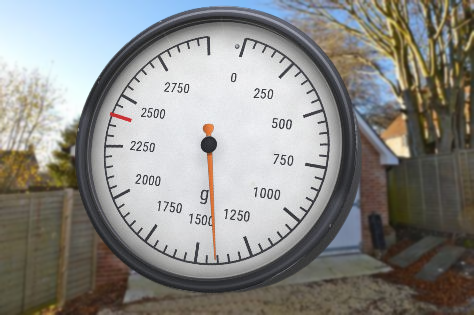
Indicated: 1400,g
